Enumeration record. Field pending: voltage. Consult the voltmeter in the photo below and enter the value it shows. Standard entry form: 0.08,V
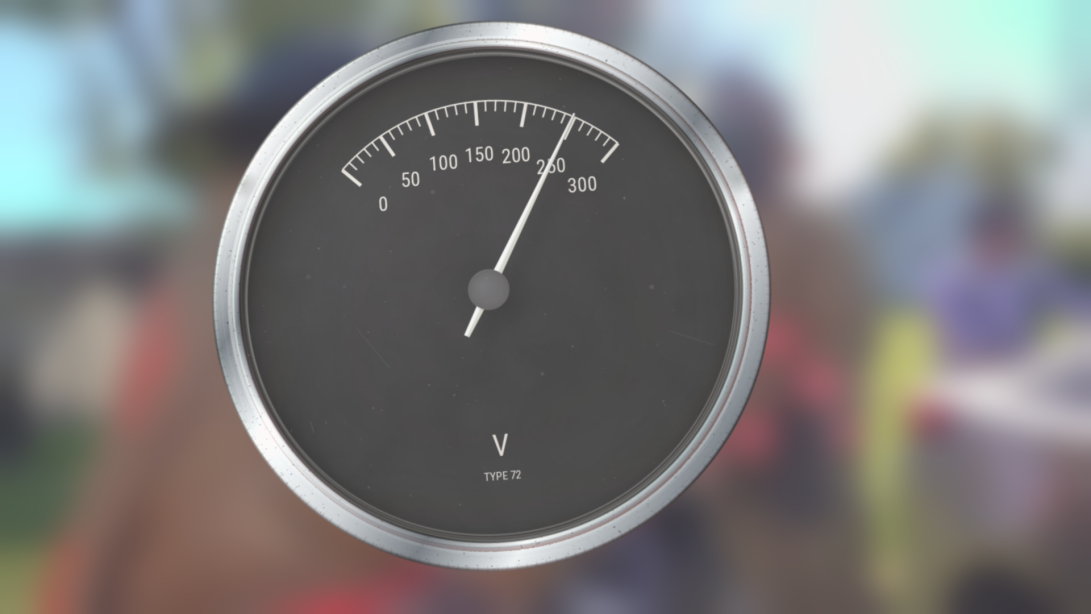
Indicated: 250,V
